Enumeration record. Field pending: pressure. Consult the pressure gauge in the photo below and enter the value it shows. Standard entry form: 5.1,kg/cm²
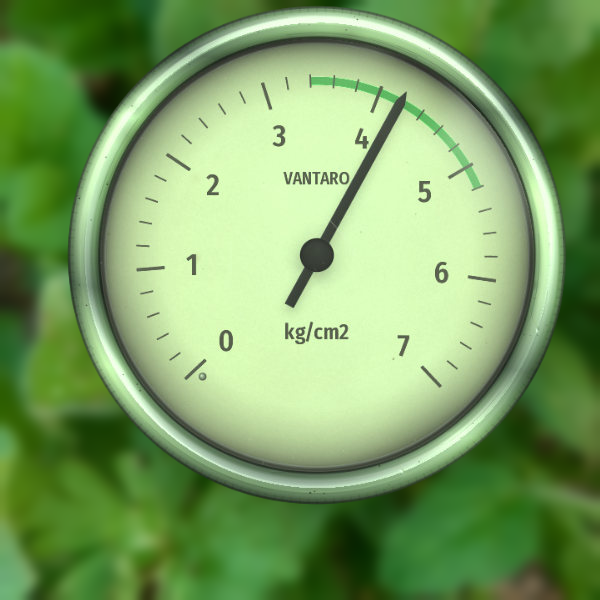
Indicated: 4.2,kg/cm²
